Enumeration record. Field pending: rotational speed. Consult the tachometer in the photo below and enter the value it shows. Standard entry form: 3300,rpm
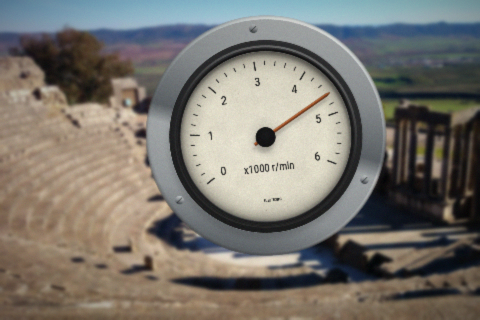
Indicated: 4600,rpm
